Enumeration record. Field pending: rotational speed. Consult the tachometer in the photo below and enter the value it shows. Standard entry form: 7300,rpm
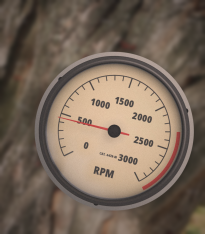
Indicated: 450,rpm
